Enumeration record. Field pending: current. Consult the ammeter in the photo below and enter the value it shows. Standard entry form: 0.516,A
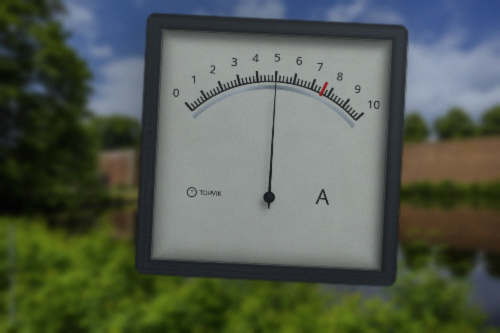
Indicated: 5,A
